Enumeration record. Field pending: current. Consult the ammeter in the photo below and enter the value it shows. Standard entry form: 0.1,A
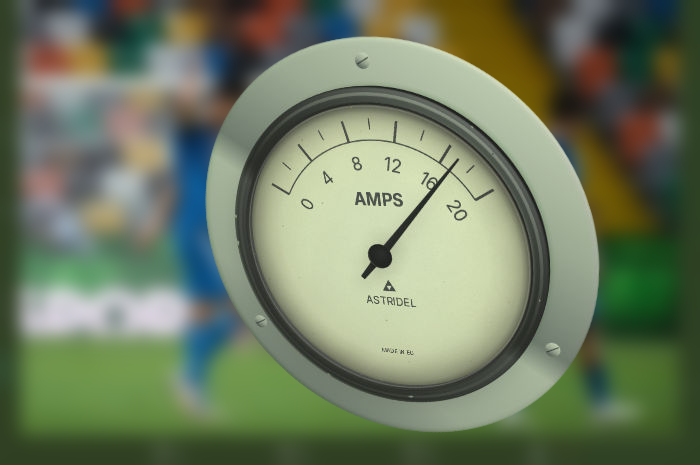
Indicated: 17,A
